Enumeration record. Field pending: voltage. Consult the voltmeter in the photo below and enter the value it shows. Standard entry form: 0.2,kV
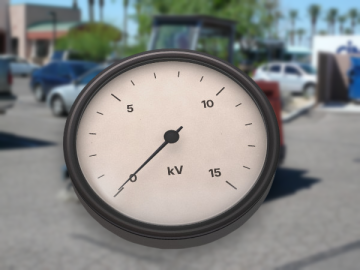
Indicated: 0,kV
